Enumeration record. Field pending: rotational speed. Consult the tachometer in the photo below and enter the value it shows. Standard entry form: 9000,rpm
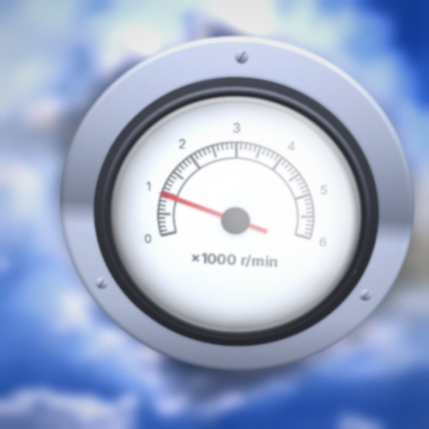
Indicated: 1000,rpm
